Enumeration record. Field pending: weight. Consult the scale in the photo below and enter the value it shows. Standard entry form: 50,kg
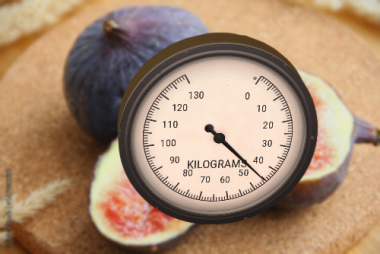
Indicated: 45,kg
